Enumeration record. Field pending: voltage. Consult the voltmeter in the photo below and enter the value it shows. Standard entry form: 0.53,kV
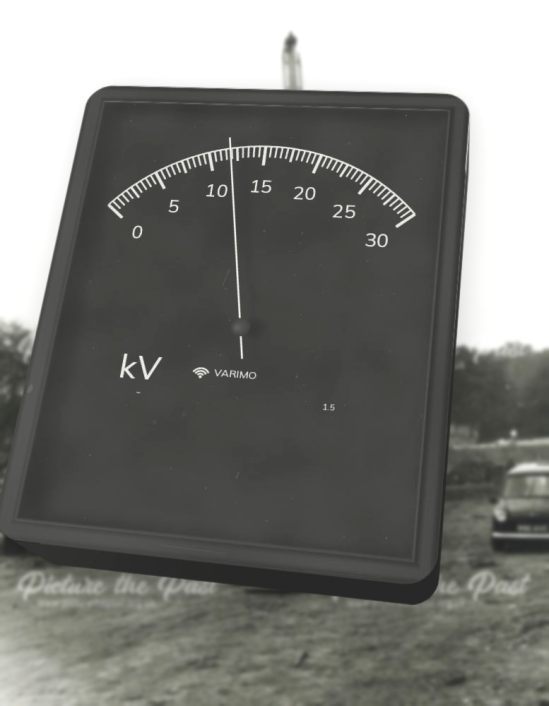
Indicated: 12,kV
